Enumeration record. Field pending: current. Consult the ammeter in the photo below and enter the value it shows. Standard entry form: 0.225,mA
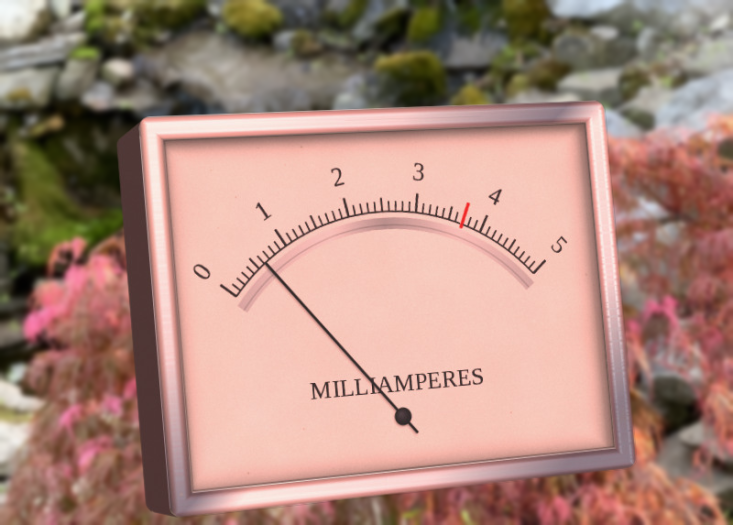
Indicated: 0.6,mA
